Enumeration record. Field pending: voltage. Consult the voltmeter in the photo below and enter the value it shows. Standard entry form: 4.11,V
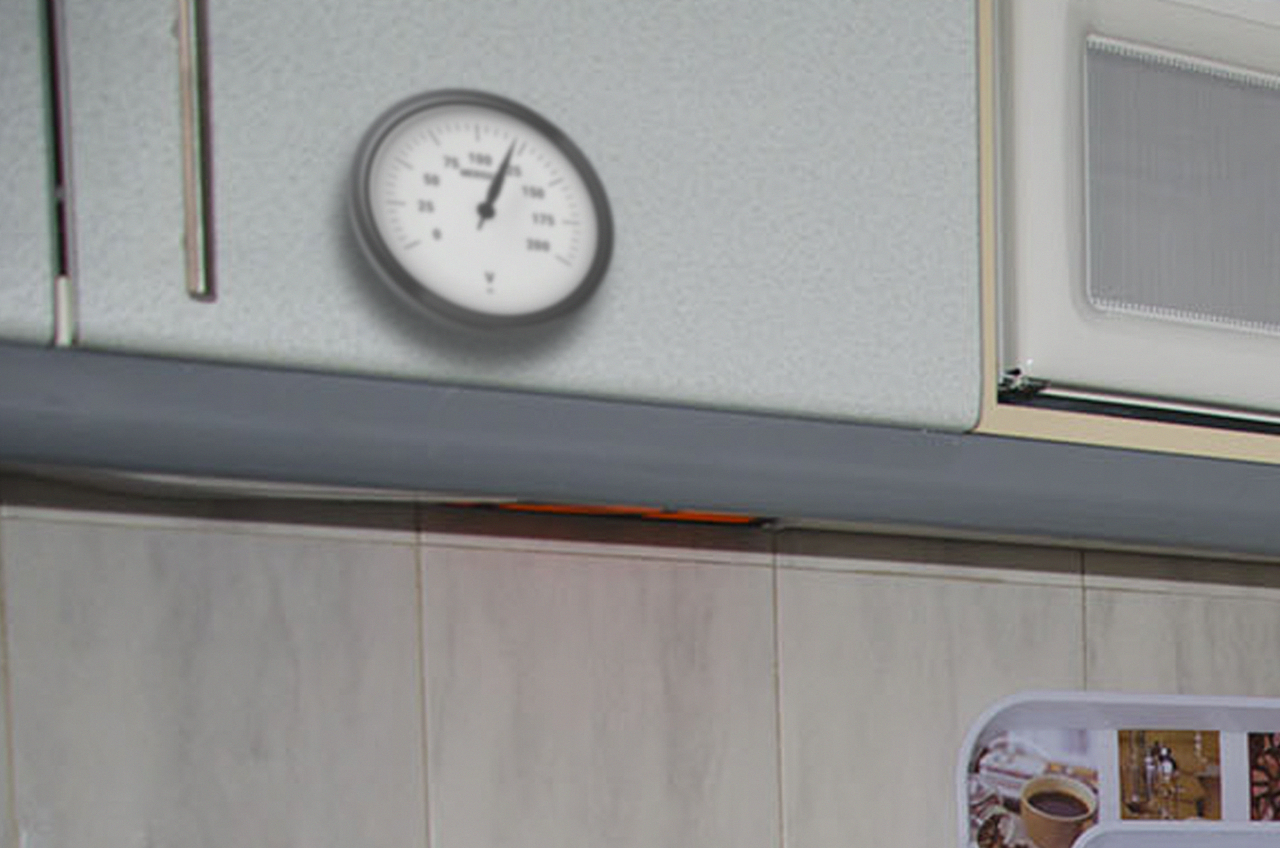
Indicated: 120,V
